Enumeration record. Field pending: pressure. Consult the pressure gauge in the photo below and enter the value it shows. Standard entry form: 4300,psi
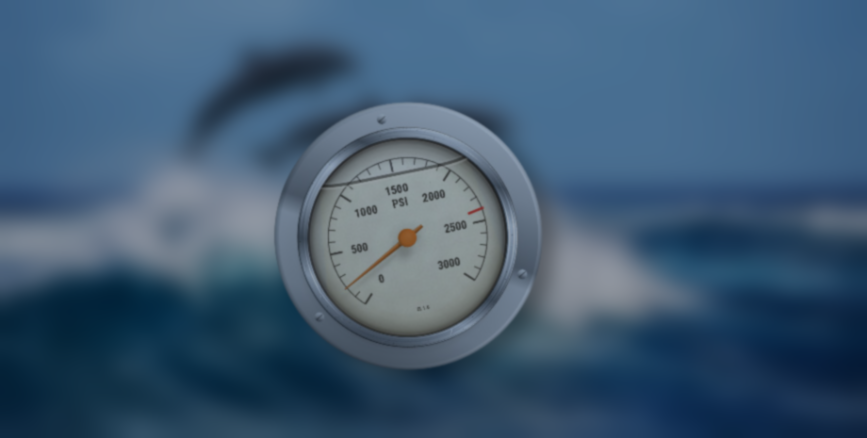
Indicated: 200,psi
